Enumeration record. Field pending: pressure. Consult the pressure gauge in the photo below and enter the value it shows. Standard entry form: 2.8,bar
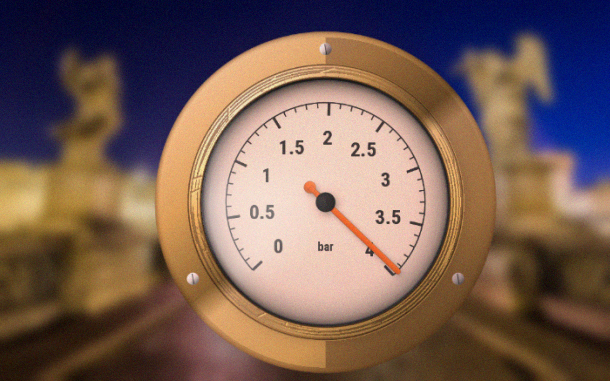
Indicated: 3.95,bar
